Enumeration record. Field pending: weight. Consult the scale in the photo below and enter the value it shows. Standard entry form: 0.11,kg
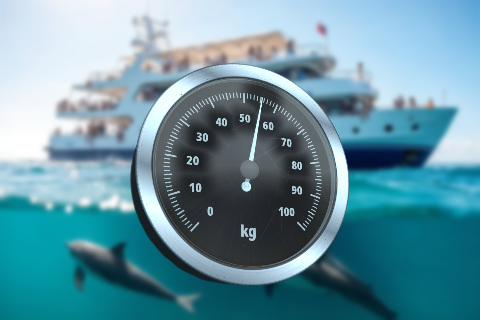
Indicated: 55,kg
